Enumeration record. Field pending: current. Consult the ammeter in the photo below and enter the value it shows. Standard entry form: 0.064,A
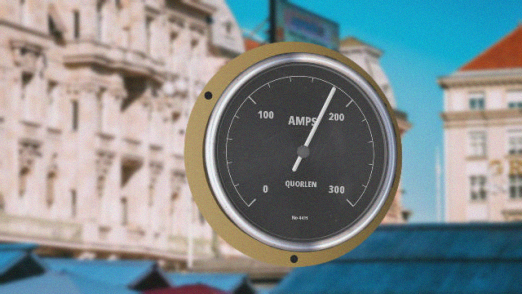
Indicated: 180,A
